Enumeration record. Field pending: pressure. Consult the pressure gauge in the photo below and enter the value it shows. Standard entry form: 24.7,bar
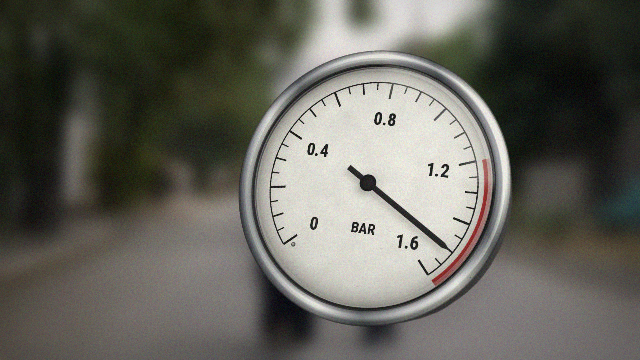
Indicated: 1.5,bar
